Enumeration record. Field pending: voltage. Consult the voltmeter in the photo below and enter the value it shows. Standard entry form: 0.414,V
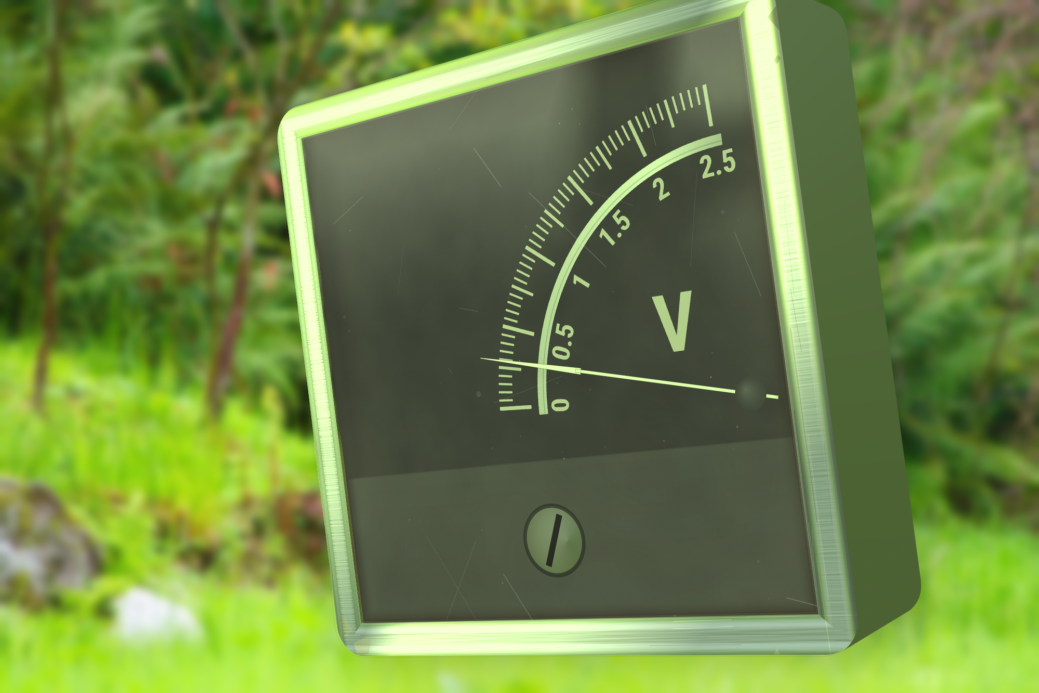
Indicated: 0.3,V
